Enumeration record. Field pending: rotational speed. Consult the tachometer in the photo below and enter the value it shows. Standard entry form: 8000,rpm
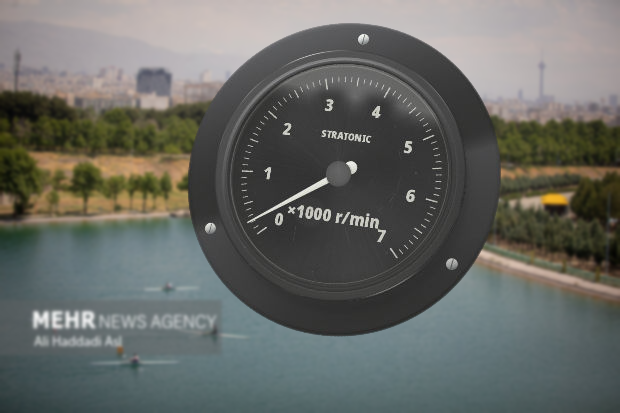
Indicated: 200,rpm
